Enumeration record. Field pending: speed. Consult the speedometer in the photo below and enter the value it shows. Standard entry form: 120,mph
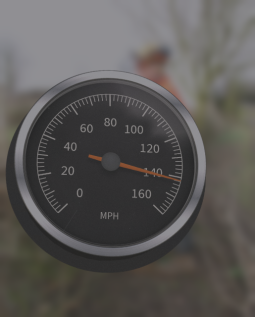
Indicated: 142,mph
